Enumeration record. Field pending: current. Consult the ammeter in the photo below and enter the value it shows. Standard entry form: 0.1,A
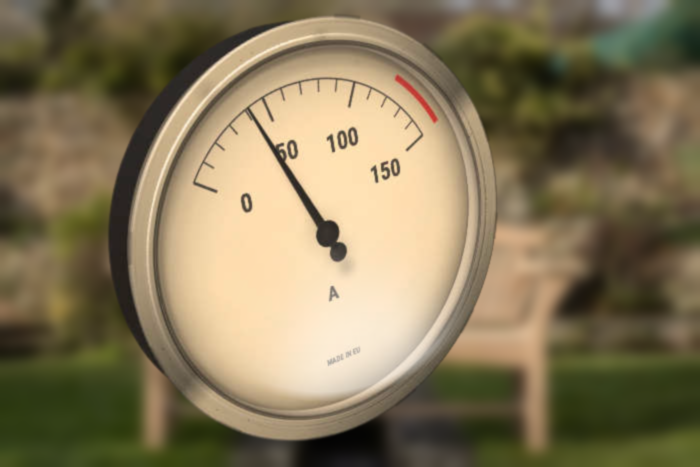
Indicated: 40,A
